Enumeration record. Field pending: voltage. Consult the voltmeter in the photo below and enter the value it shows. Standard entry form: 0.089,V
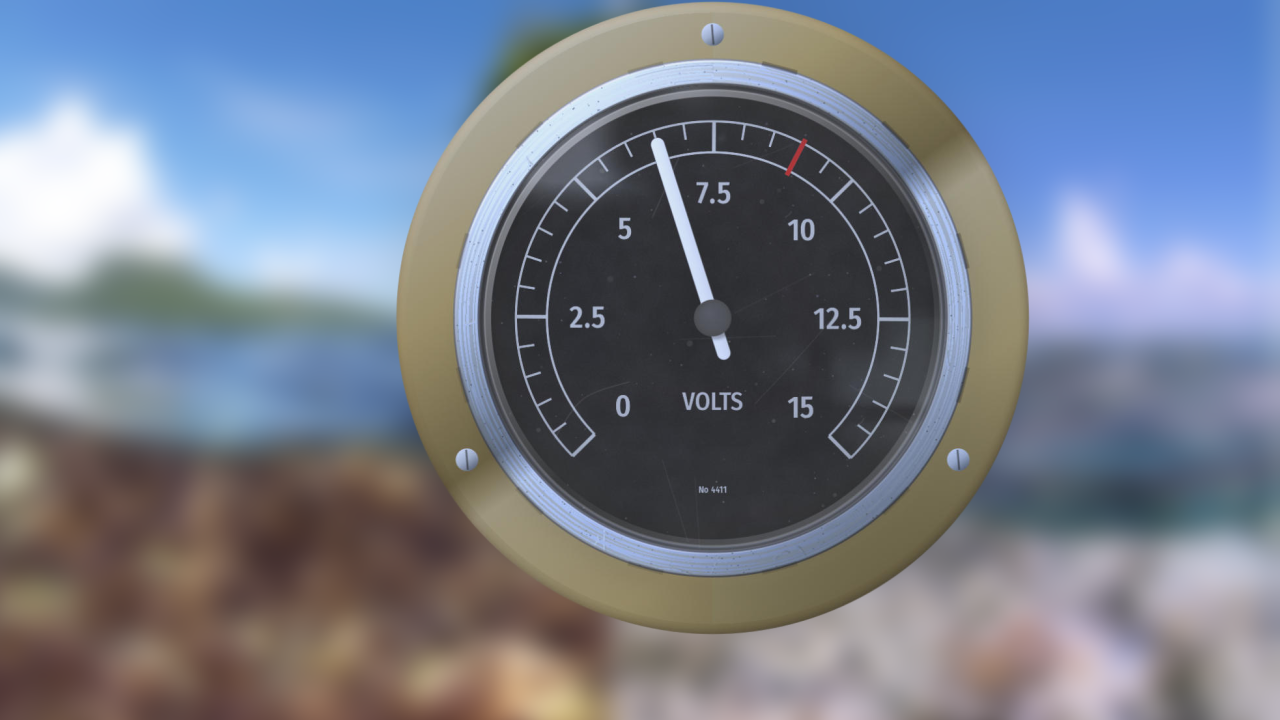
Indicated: 6.5,V
